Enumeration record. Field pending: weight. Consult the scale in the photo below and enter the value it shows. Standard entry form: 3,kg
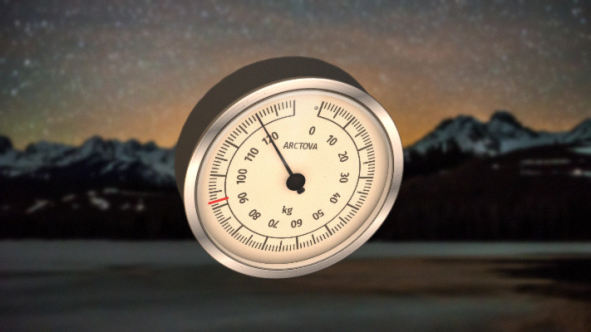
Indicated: 120,kg
